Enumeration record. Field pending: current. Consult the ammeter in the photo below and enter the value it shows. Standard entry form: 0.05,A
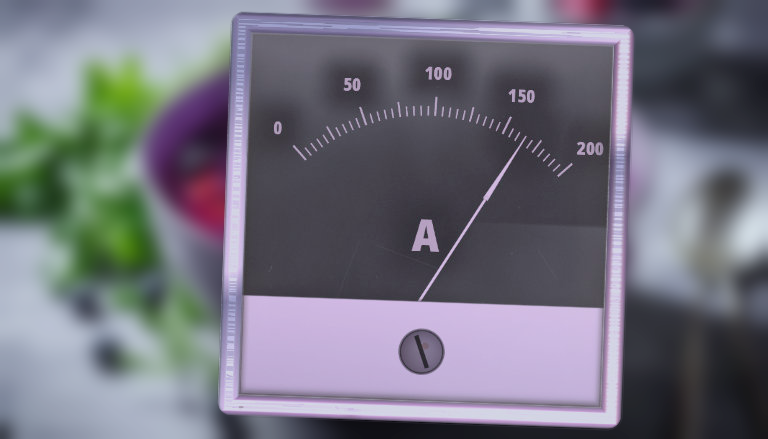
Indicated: 165,A
